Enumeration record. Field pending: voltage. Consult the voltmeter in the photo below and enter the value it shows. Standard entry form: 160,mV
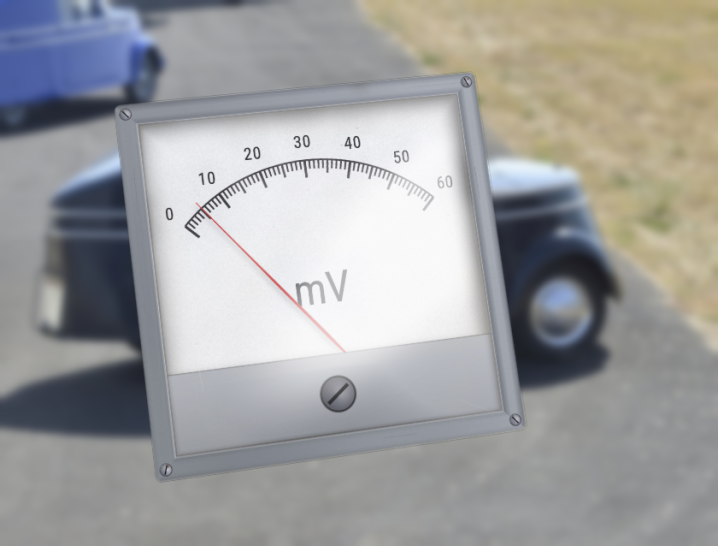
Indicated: 5,mV
